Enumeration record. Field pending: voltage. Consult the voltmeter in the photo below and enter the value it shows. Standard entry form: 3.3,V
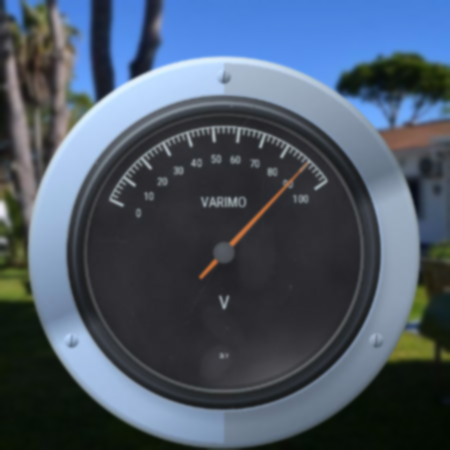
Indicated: 90,V
